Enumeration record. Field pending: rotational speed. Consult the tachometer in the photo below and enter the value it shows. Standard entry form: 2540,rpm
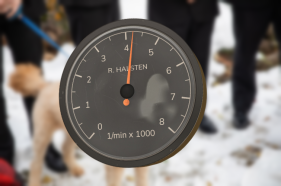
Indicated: 4250,rpm
